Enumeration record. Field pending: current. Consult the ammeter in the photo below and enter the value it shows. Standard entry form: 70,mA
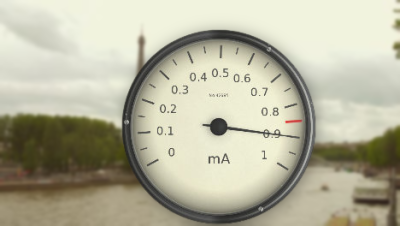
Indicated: 0.9,mA
